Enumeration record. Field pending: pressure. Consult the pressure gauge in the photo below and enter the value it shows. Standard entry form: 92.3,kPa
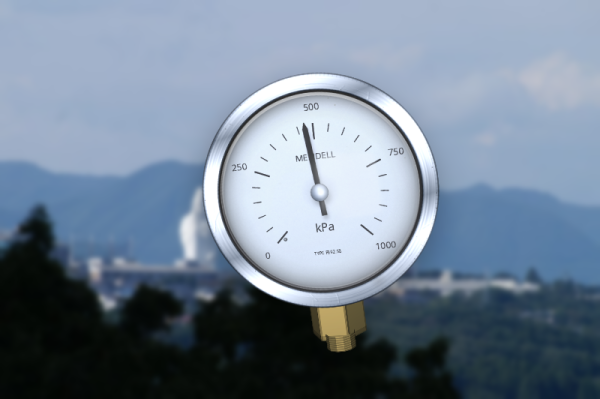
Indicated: 475,kPa
